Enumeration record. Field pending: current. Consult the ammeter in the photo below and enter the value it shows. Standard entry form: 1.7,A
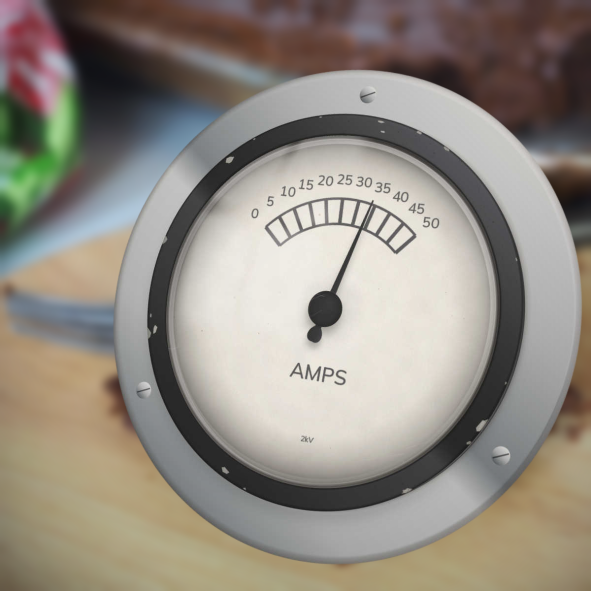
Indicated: 35,A
